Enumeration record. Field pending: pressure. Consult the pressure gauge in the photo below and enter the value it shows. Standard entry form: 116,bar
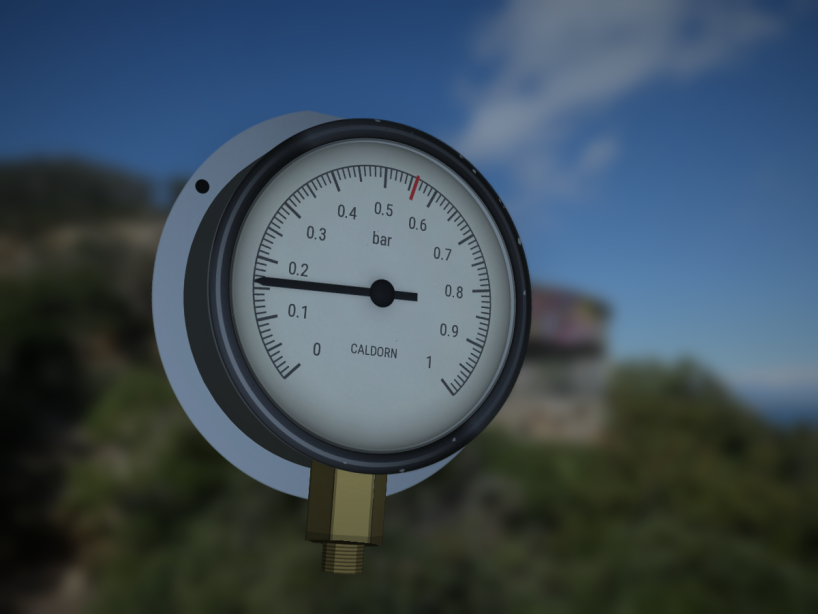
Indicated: 0.16,bar
